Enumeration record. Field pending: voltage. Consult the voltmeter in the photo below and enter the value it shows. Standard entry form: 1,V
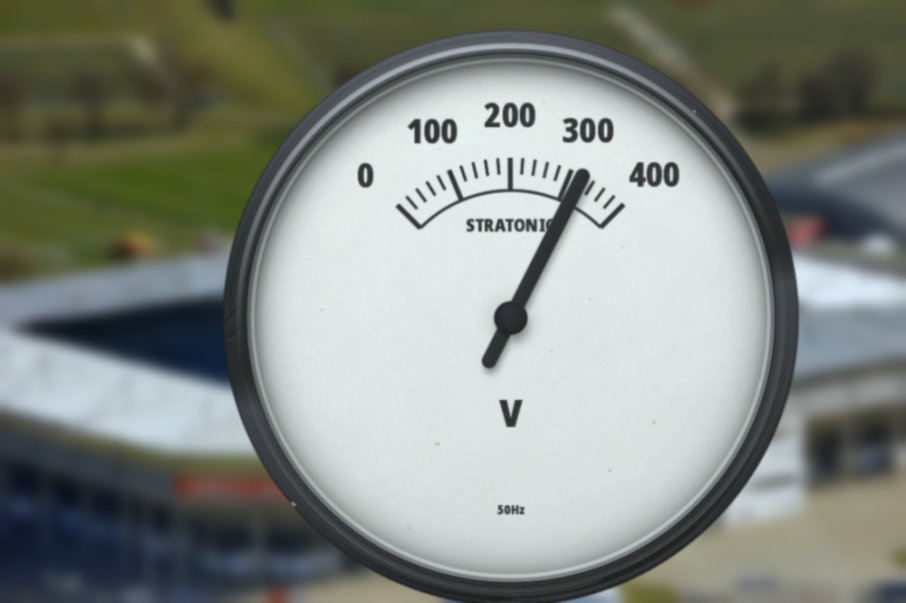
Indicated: 320,V
